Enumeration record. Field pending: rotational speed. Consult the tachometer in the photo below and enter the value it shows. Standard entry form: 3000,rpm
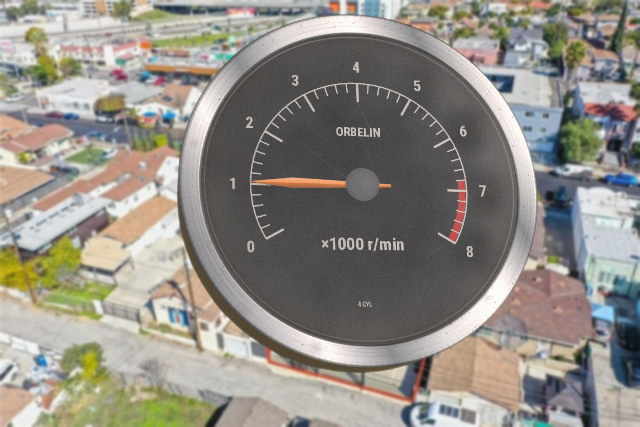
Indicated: 1000,rpm
